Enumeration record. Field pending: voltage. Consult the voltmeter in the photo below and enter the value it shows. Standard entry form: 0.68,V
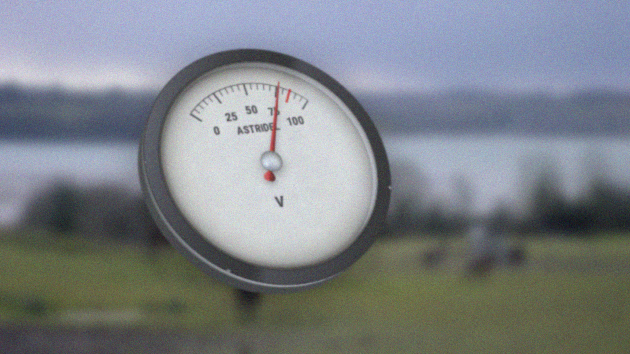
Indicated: 75,V
